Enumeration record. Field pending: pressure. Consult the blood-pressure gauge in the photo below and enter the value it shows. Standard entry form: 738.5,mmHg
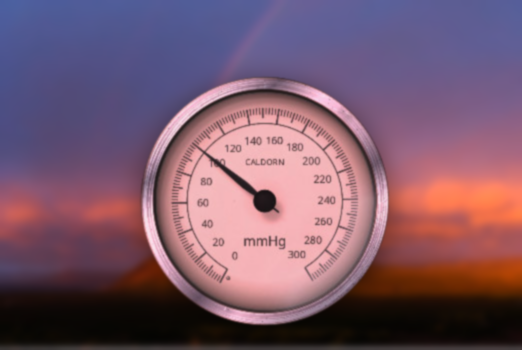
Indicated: 100,mmHg
